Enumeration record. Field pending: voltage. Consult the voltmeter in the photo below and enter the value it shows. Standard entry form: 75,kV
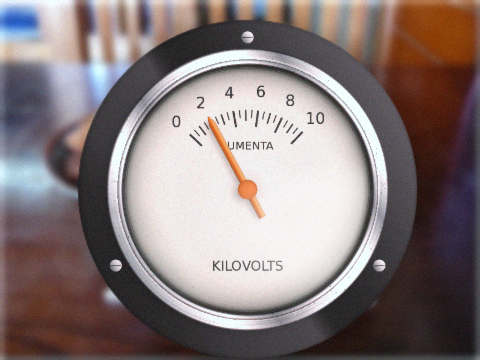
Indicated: 2,kV
